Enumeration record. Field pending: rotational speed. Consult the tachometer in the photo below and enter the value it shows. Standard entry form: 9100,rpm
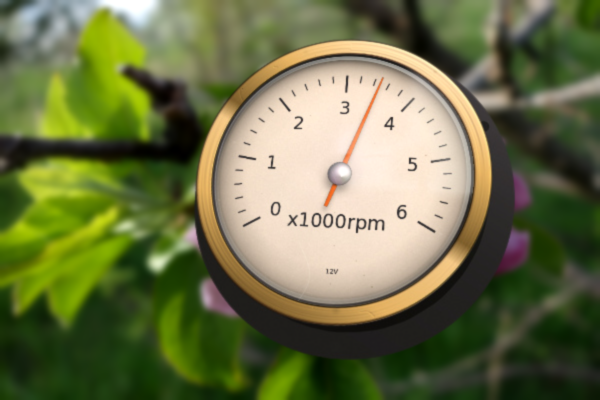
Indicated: 3500,rpm
